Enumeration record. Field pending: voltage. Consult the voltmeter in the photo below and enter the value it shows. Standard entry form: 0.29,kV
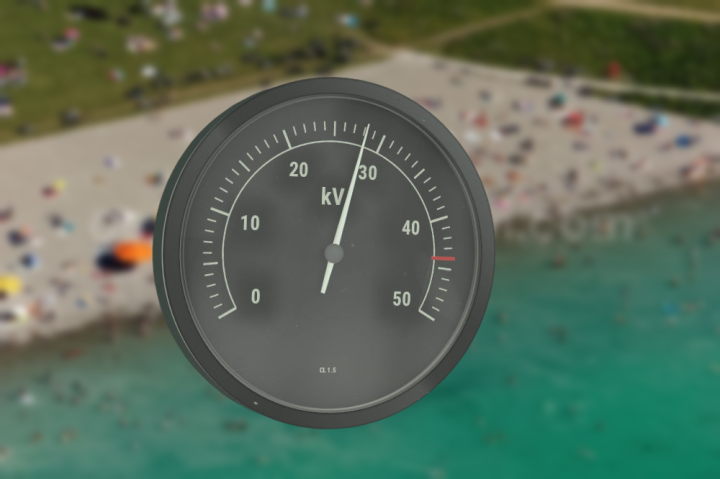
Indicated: 28,kV
